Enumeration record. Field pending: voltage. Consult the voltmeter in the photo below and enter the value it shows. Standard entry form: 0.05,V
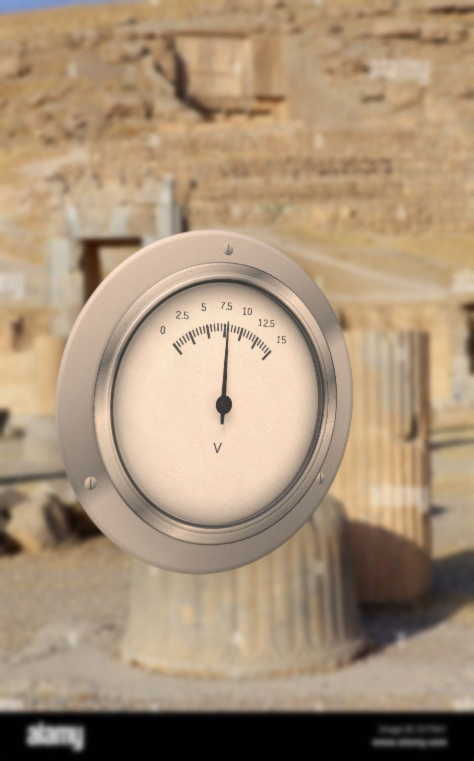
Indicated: 7.5,V
